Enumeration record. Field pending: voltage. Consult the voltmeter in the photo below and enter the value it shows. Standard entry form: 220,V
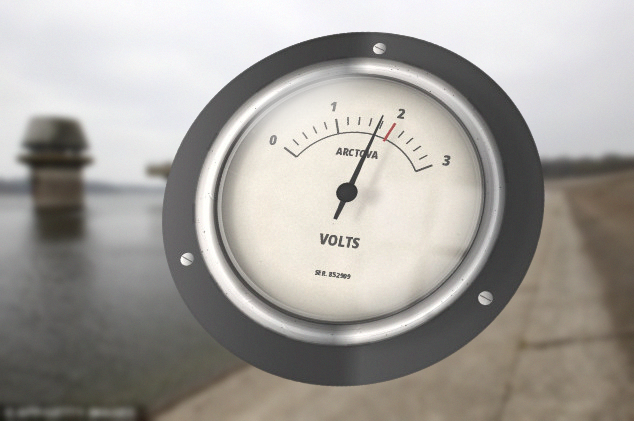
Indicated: 1.8,V
